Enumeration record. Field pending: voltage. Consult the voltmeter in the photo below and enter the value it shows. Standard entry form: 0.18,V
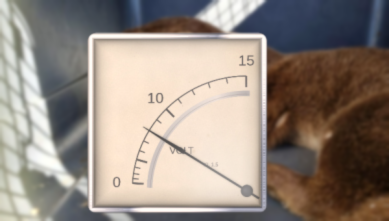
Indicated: 8,V
